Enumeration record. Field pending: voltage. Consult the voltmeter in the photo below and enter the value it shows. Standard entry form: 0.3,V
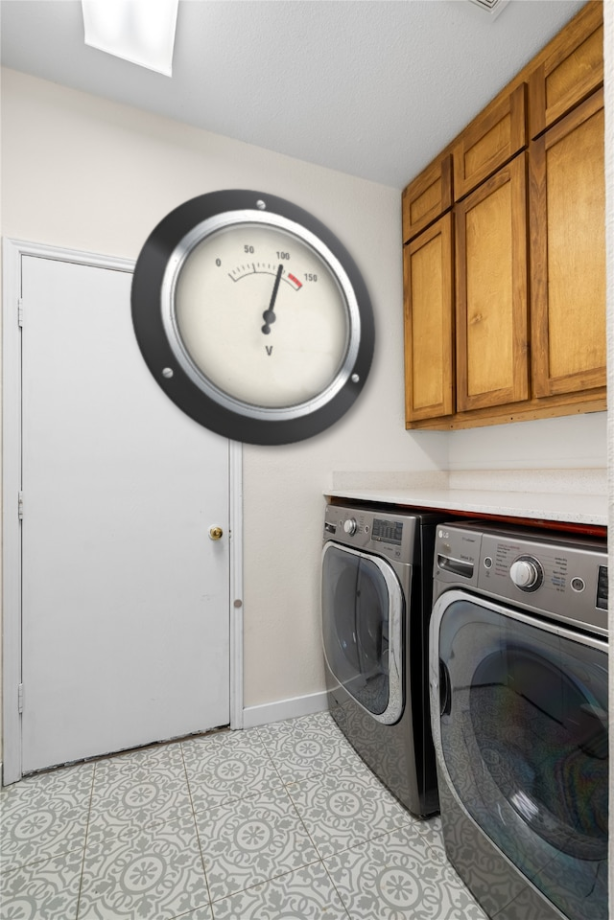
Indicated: 100,V
